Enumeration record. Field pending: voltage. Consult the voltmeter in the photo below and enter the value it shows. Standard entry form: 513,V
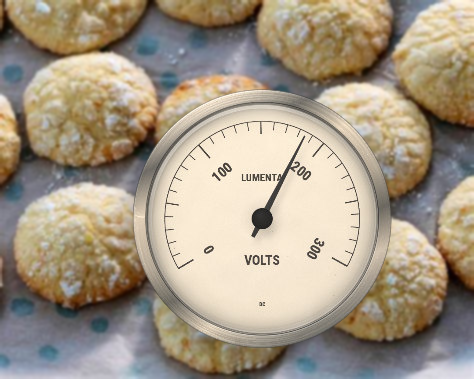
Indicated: 185,V
